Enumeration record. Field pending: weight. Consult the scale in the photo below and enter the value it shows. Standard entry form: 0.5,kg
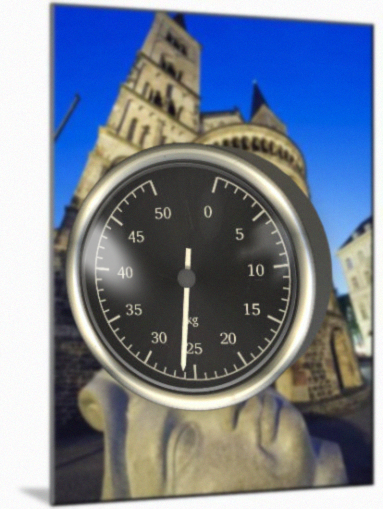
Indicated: 26,kg
